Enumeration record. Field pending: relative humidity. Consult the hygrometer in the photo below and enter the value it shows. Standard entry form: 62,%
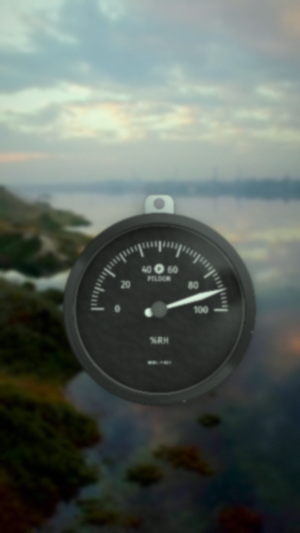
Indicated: 90,%
